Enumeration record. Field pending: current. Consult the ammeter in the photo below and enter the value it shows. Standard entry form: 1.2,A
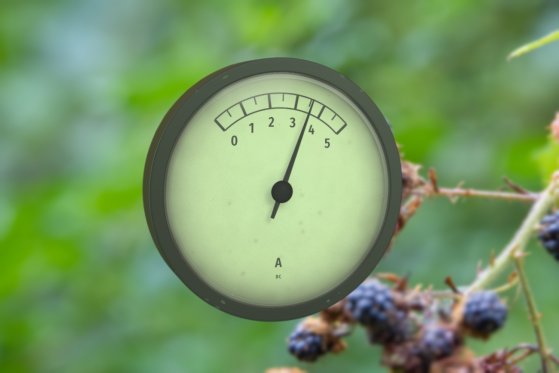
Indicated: 3.5,A
